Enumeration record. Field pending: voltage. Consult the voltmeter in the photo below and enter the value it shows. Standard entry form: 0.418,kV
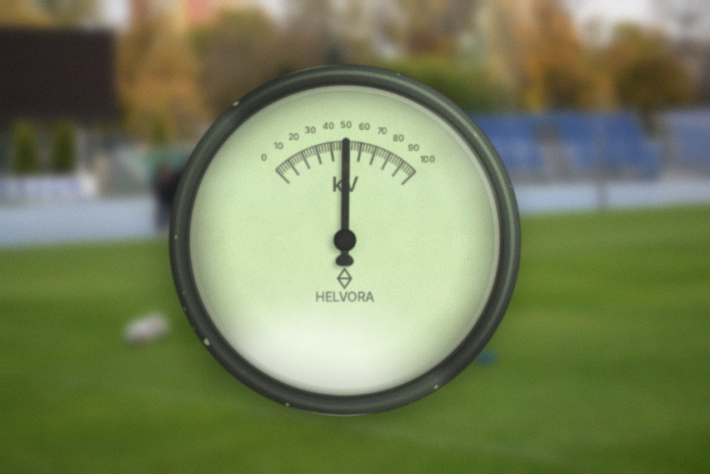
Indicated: 50,kV
